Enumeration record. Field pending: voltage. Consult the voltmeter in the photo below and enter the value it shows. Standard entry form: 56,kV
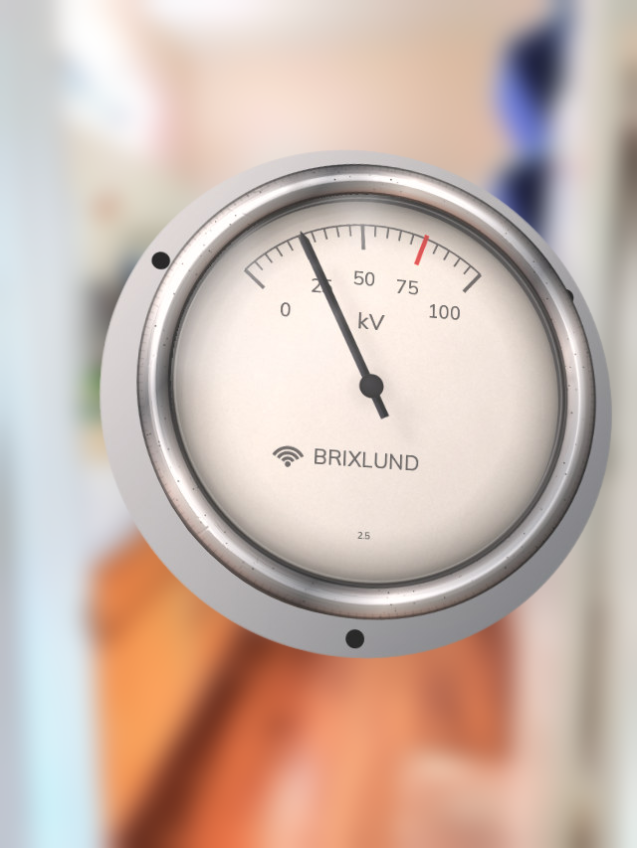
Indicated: 25,kV
